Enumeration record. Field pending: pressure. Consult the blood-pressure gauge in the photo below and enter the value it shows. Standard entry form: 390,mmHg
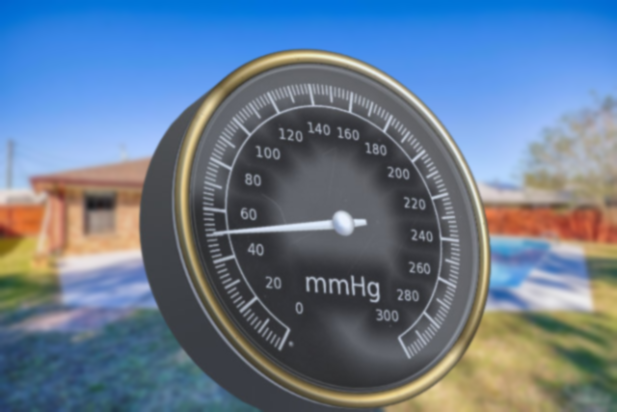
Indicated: 50,mmHg
